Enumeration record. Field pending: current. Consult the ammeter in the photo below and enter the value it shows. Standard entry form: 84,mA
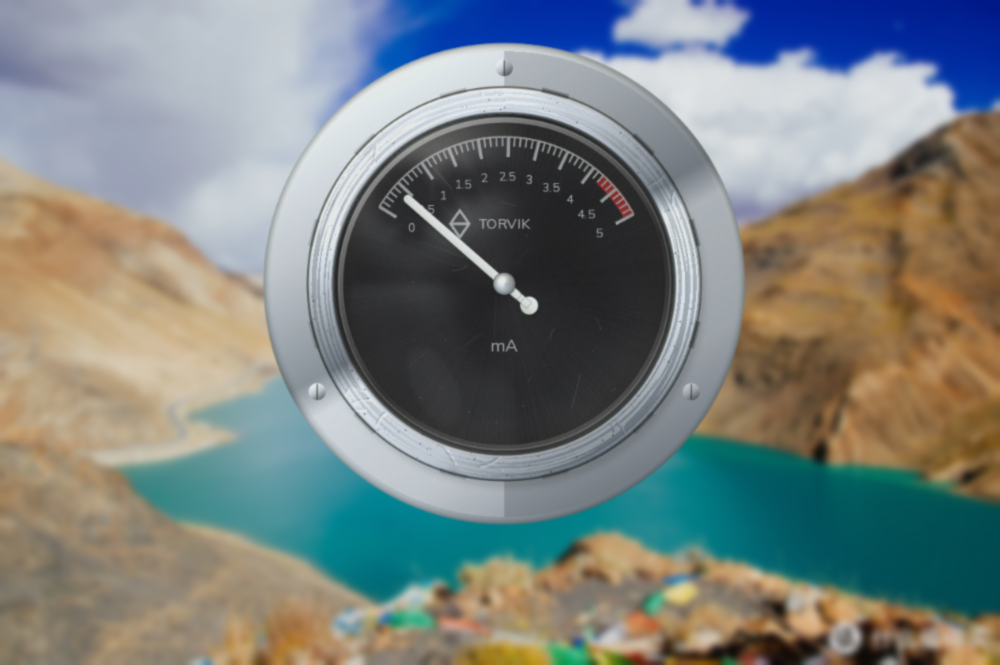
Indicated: 0.4,mA
